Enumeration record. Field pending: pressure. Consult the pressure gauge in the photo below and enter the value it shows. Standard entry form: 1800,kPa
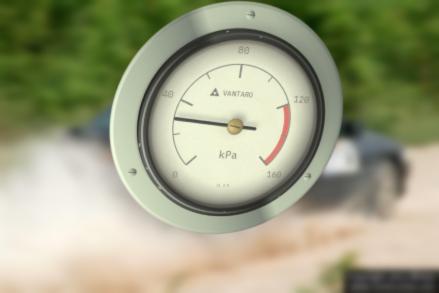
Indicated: 30,kPa
